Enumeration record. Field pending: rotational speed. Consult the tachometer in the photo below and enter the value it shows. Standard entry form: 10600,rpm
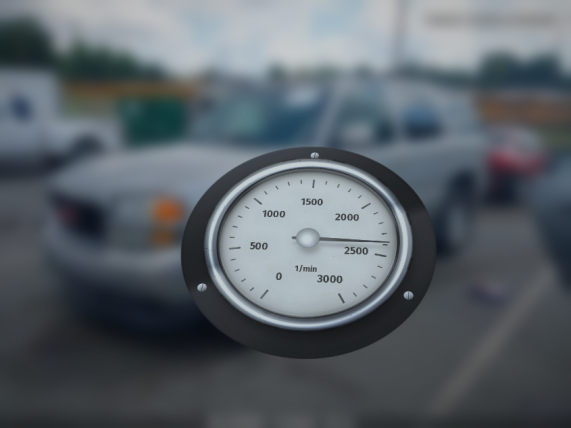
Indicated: 2400,rpm
